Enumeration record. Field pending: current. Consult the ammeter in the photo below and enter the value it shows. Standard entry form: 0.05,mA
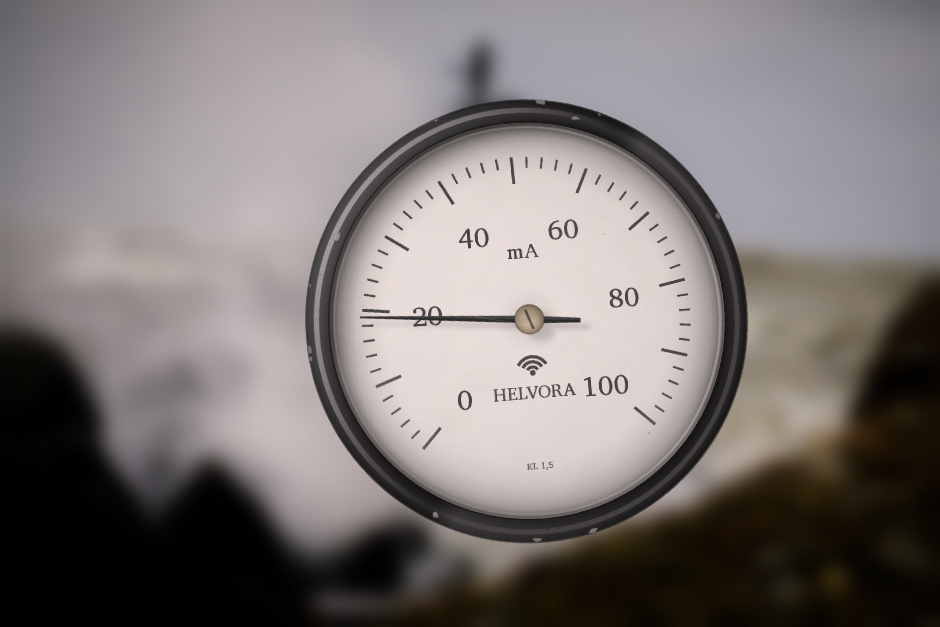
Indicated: 19,mA
